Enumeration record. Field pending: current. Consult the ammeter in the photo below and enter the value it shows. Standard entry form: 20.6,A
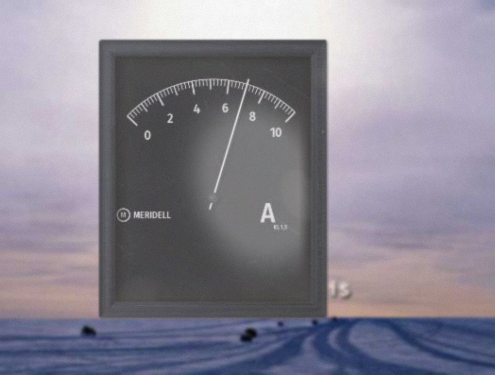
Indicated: 7,A
